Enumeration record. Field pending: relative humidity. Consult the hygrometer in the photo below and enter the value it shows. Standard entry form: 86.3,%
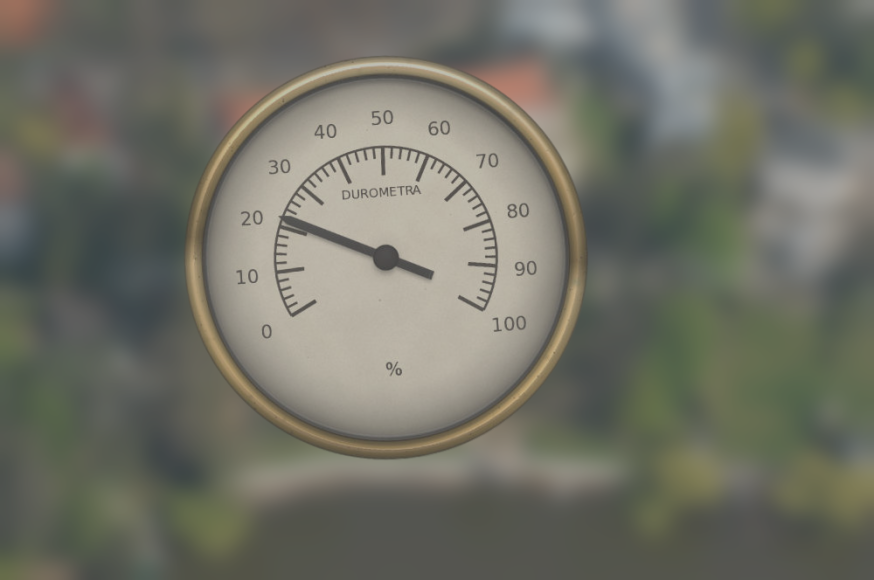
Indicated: 22,%
